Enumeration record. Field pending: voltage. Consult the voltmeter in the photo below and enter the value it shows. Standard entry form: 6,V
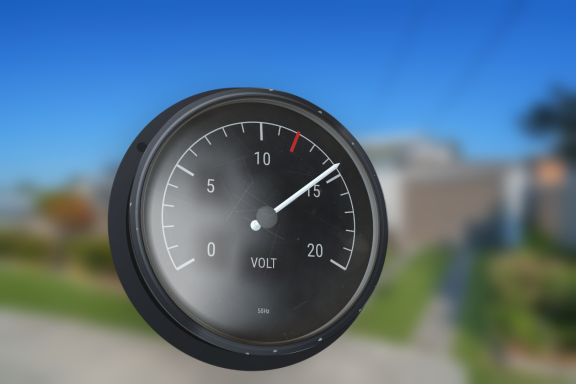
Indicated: 14.5,V
